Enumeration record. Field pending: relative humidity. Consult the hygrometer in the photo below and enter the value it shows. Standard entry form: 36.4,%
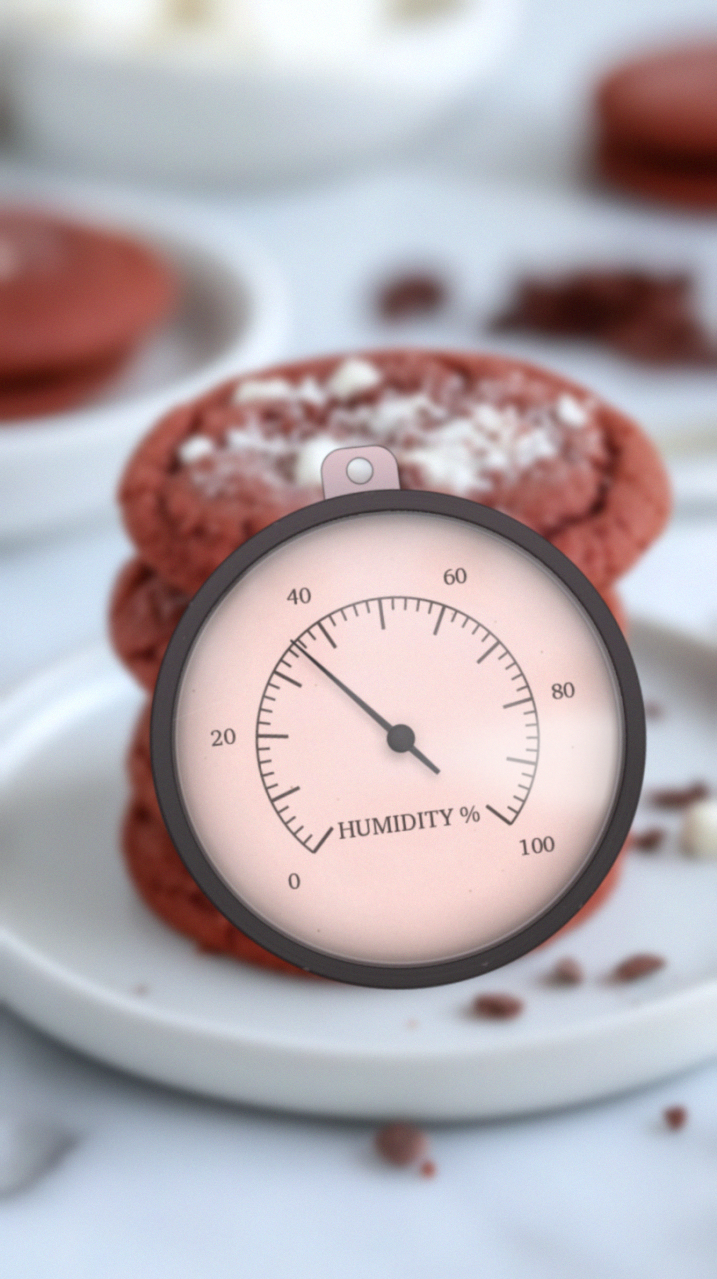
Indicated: 35,%
